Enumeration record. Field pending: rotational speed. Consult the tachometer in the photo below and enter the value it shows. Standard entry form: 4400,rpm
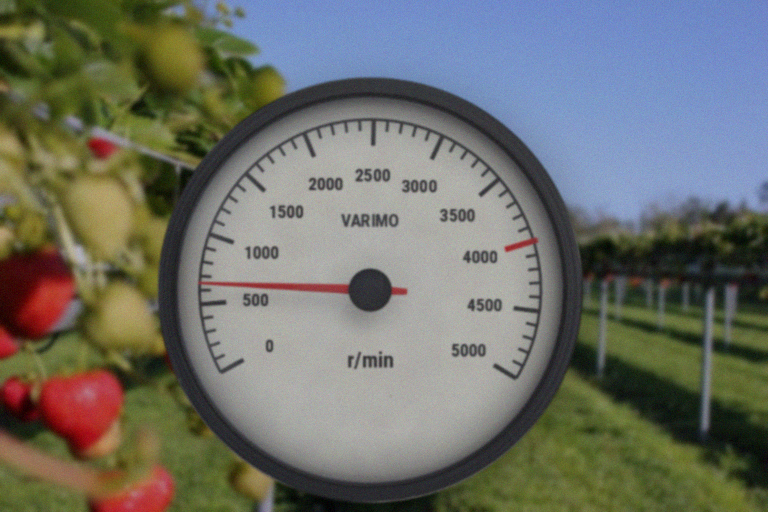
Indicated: 650,rpm
